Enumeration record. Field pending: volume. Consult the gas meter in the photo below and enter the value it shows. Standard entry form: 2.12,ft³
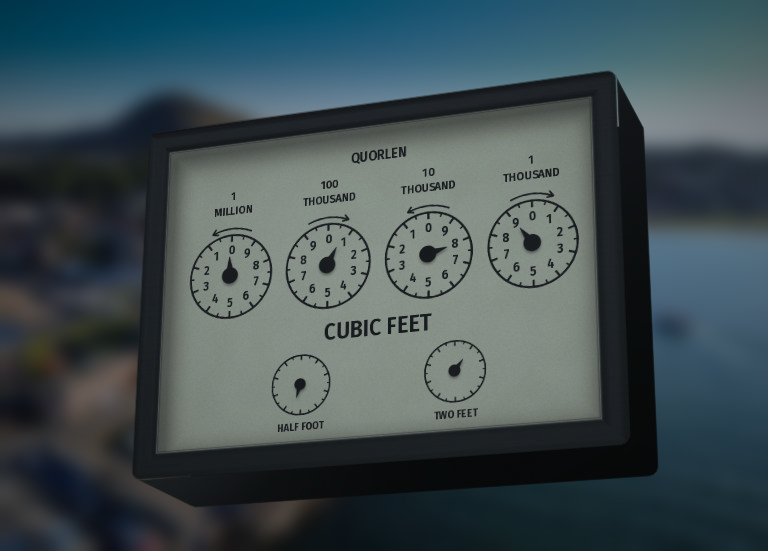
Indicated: 7900,ft³
